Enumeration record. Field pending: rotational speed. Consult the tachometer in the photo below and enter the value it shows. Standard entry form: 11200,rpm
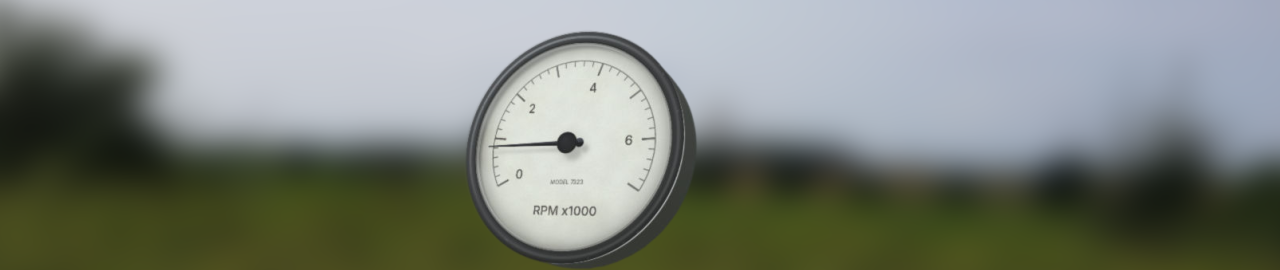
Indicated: 800,rpm
